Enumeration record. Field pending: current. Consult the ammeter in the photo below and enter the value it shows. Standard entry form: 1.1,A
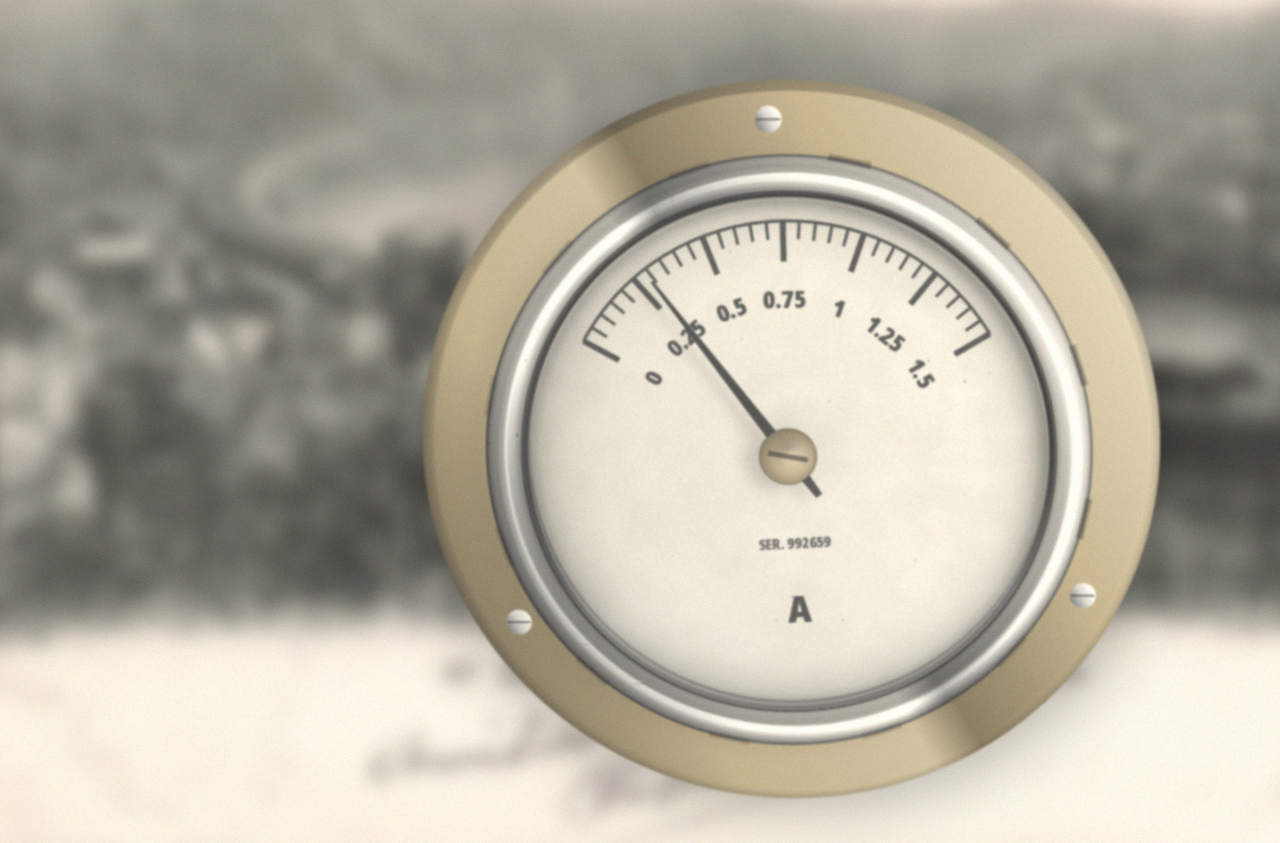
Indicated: 0.3,A
